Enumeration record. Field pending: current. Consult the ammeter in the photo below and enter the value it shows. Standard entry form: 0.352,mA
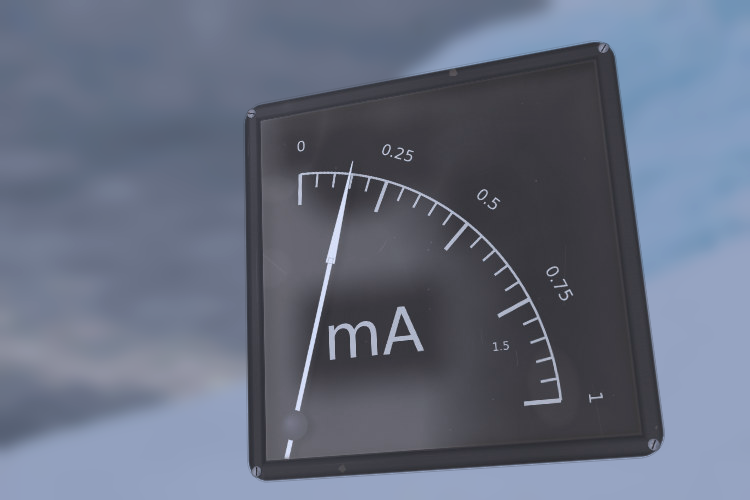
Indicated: 0.15,mA
